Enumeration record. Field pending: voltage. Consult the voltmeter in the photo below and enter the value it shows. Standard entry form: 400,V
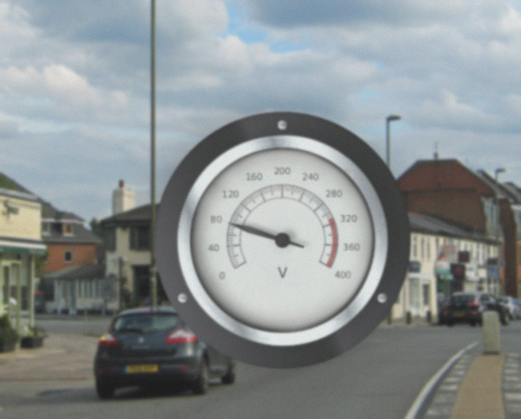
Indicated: 80,V
